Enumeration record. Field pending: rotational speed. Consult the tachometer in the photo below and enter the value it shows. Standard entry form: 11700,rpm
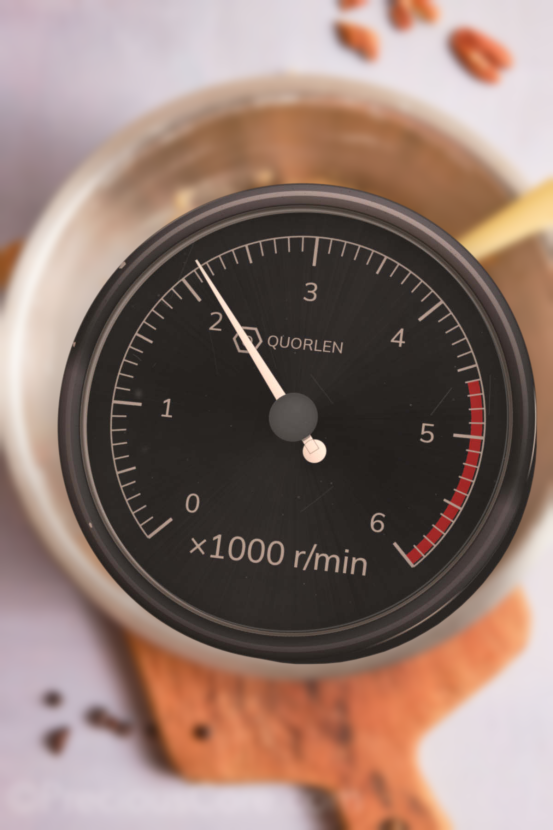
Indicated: 2150,rpm
